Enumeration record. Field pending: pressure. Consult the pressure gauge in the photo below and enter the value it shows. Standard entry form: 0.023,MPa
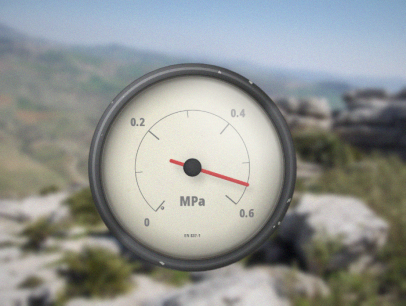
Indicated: 0.55,MPa
